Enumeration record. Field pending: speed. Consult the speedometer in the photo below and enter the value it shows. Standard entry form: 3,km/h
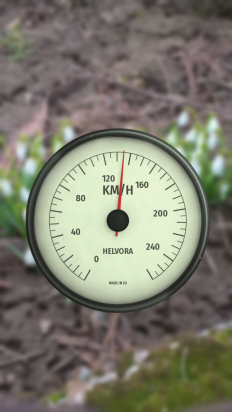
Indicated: 135,km/h
